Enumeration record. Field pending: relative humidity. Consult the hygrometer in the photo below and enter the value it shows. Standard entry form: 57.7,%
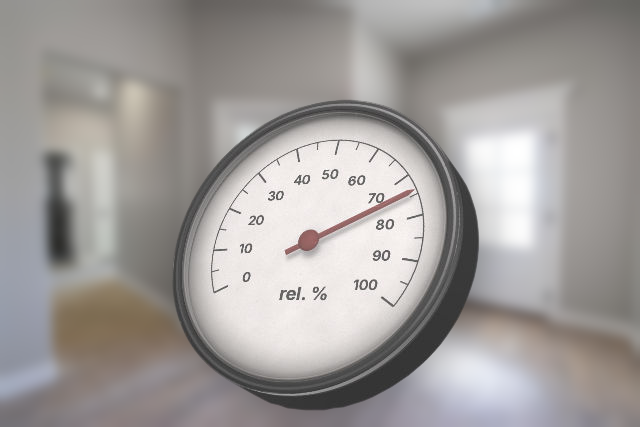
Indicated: 75,%
